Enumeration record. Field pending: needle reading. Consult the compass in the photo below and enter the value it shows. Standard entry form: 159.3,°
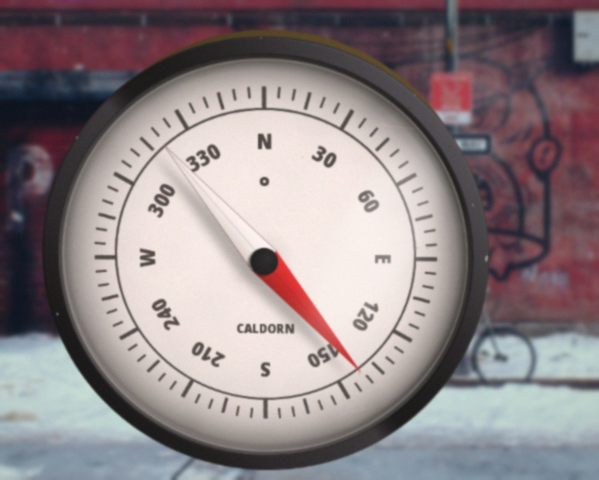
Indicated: 140,°
